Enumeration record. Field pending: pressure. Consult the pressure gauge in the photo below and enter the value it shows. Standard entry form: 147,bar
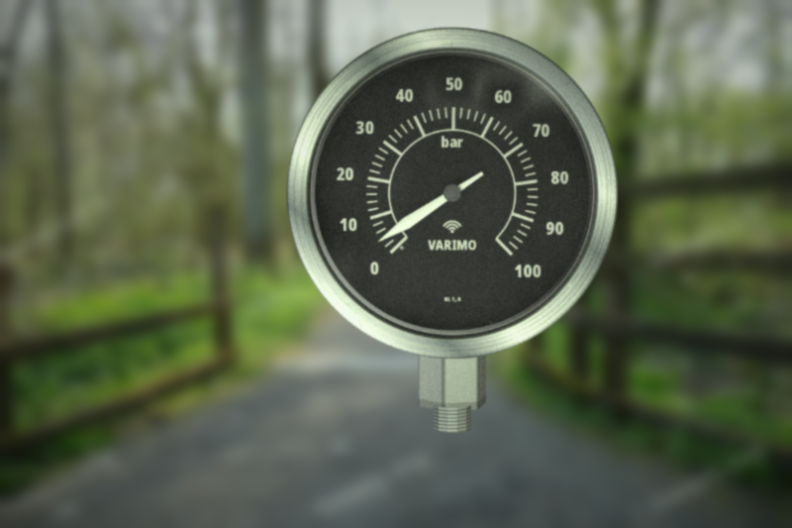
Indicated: 4,bar
